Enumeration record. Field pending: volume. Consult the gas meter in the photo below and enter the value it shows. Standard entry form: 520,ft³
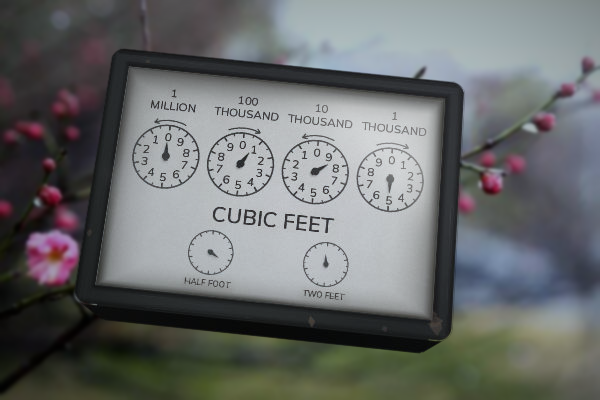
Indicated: 8500,ft³
